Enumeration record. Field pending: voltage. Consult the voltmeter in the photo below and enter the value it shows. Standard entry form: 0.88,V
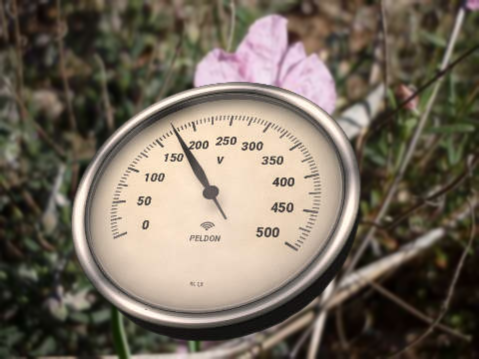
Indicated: 175,V
